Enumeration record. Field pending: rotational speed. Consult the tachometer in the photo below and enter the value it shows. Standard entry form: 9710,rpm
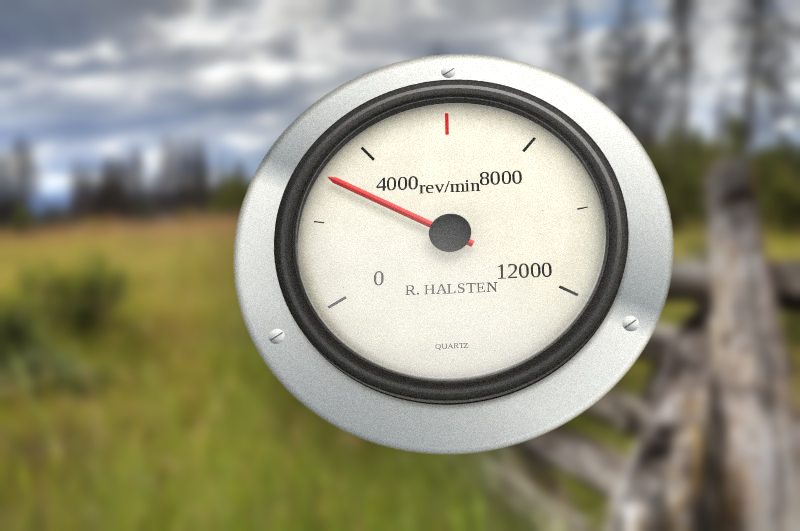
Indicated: 3000,rpm
